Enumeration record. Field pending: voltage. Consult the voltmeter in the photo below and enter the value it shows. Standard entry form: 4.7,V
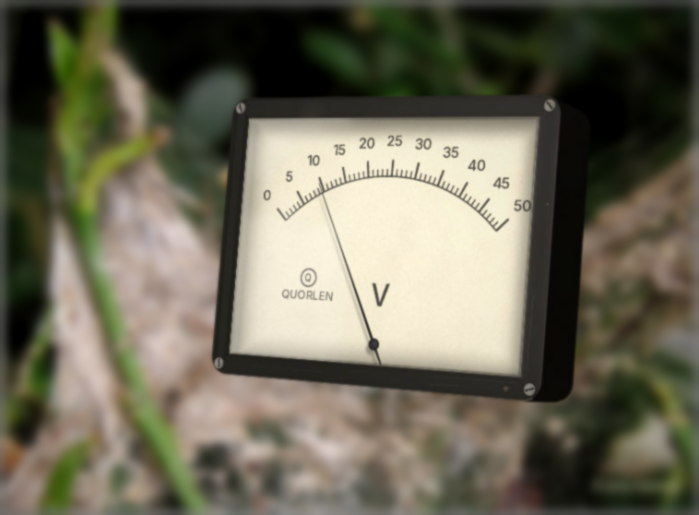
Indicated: 10,V
